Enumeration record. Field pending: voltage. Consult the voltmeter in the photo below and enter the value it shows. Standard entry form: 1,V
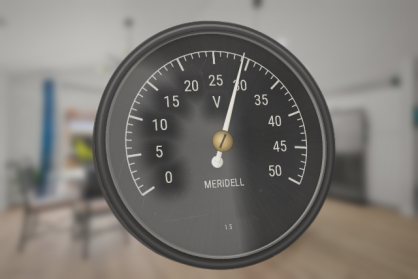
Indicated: 29,V
